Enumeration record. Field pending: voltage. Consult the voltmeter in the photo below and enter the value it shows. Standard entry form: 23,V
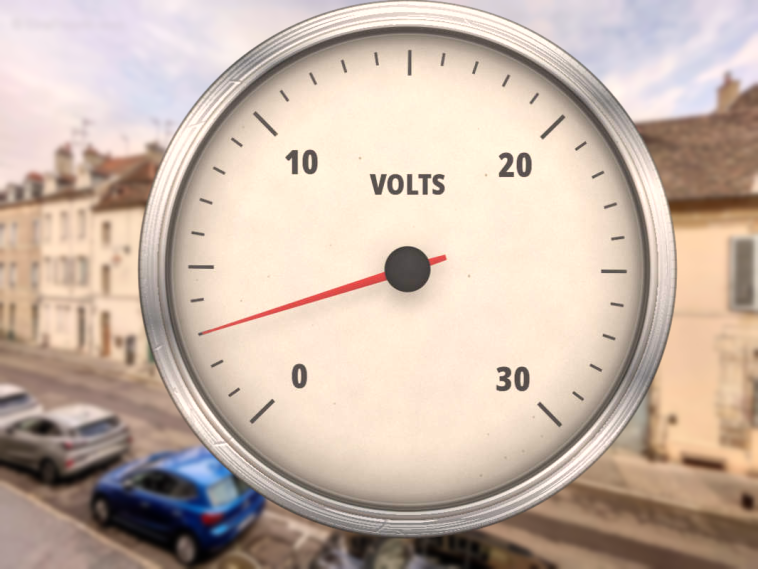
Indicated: 3,V
